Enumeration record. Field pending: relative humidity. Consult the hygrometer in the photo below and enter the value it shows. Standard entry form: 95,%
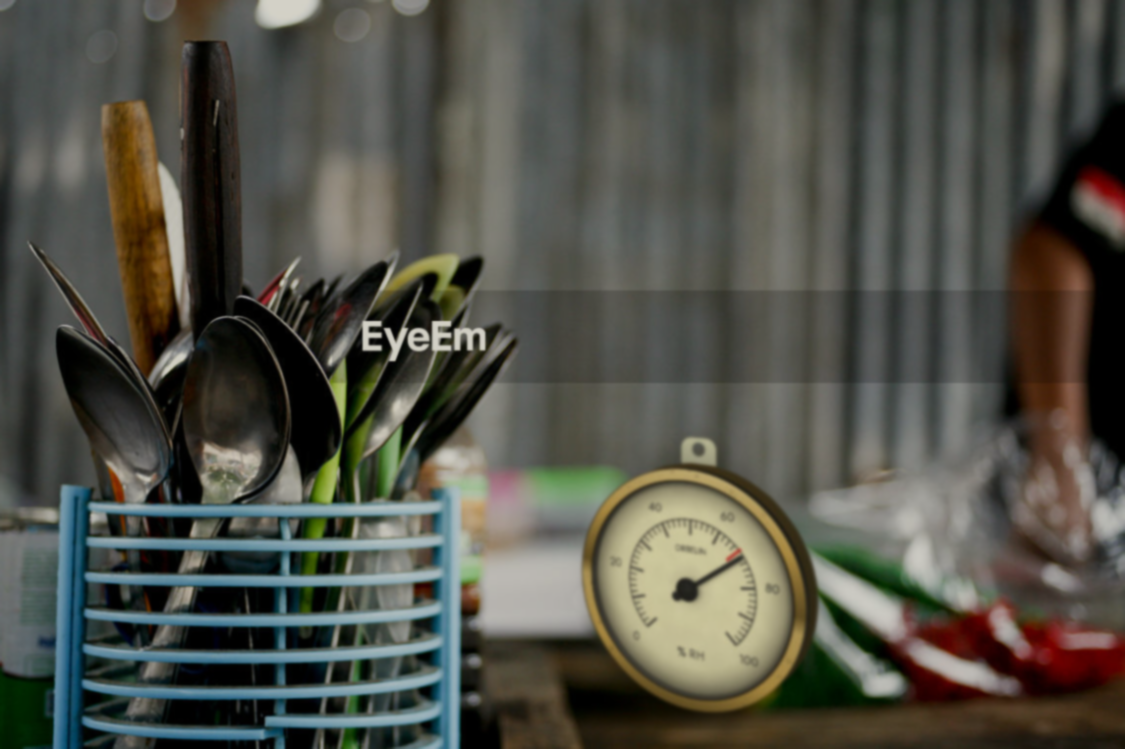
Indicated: 70,%
